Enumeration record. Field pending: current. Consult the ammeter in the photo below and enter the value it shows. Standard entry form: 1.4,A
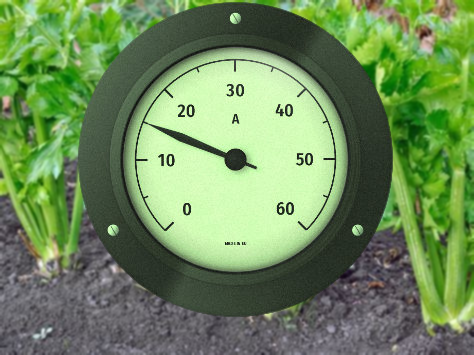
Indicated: 15,A
